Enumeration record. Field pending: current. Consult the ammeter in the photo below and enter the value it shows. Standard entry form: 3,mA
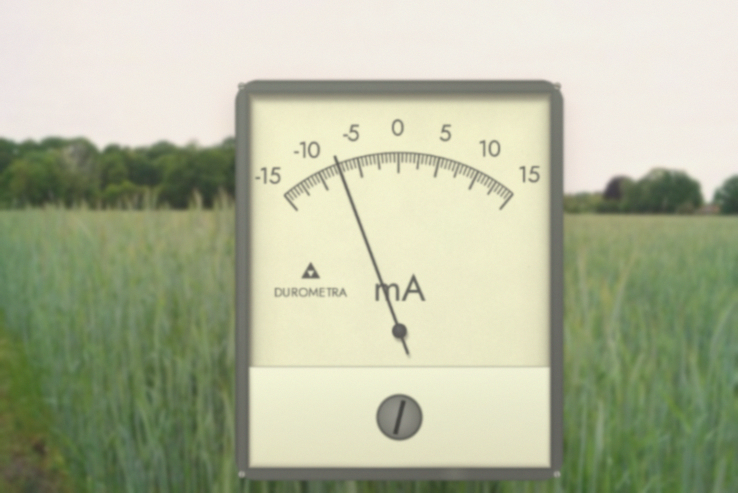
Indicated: -7.5,mA
